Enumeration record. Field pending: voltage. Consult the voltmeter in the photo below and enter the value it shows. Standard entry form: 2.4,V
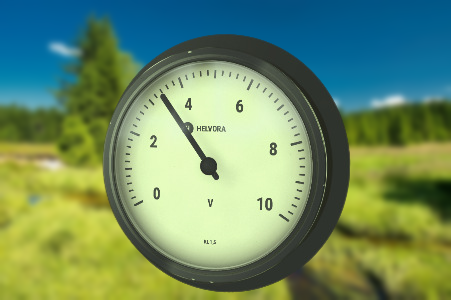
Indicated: 3.4,V
